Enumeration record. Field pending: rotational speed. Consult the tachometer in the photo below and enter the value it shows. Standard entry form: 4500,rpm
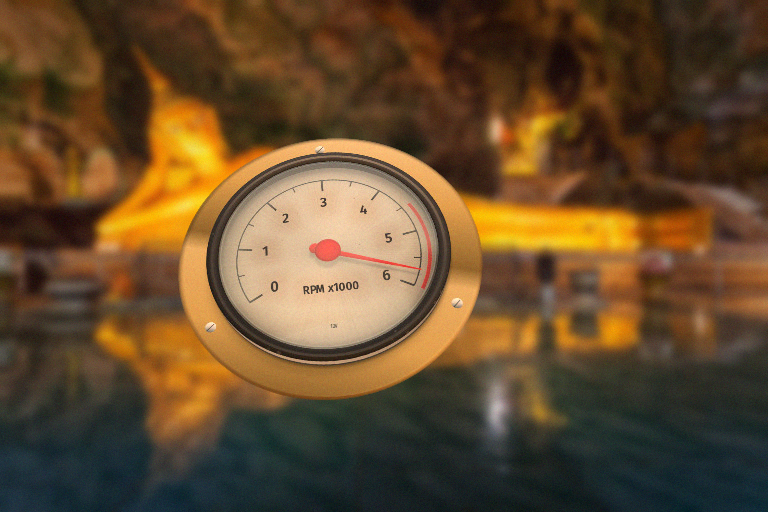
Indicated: 5750,rpm
